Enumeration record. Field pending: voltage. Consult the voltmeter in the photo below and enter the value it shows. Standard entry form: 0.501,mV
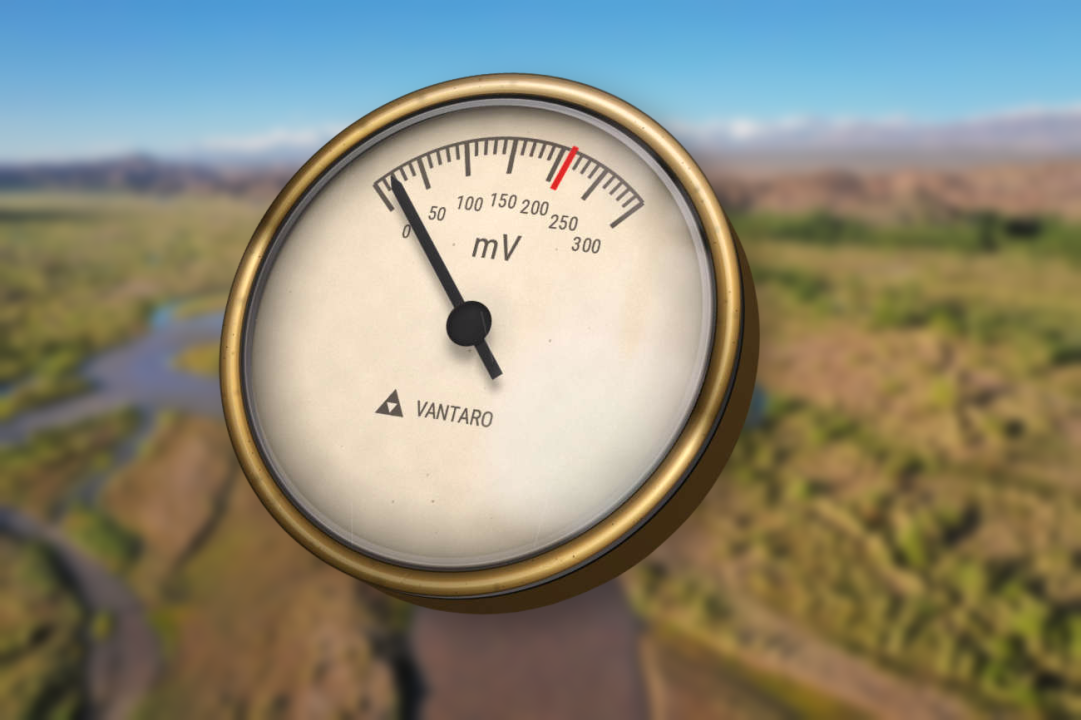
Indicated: 20,mV
